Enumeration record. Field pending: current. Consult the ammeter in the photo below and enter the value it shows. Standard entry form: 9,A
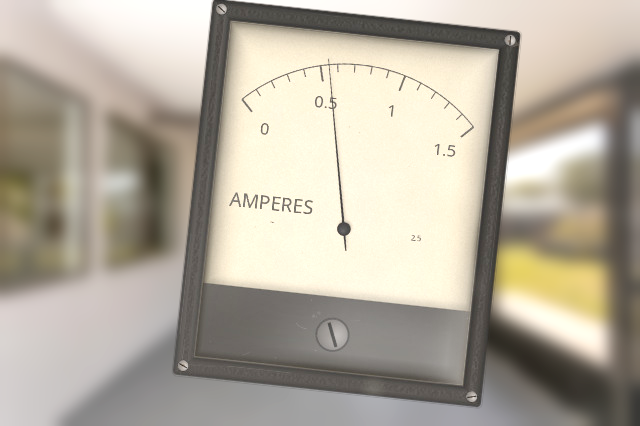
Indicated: 0.55,A
